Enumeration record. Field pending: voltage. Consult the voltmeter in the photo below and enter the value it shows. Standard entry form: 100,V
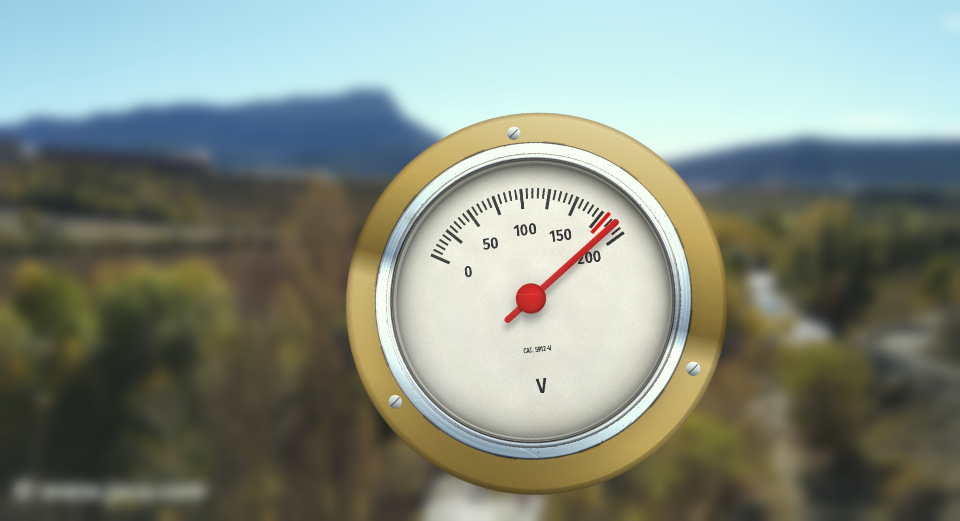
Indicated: 190,V
